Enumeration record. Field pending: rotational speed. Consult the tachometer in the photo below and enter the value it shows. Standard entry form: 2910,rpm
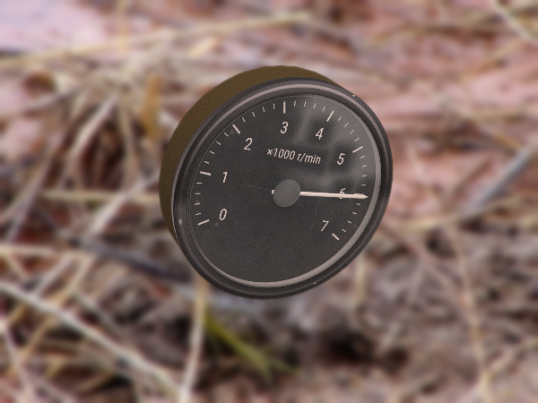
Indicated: 6000,rpm
